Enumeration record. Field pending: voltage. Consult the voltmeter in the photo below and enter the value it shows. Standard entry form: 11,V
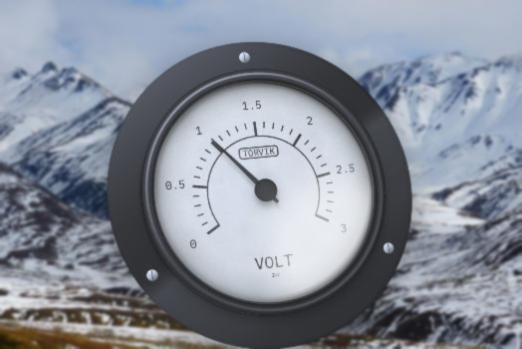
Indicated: 1,V
